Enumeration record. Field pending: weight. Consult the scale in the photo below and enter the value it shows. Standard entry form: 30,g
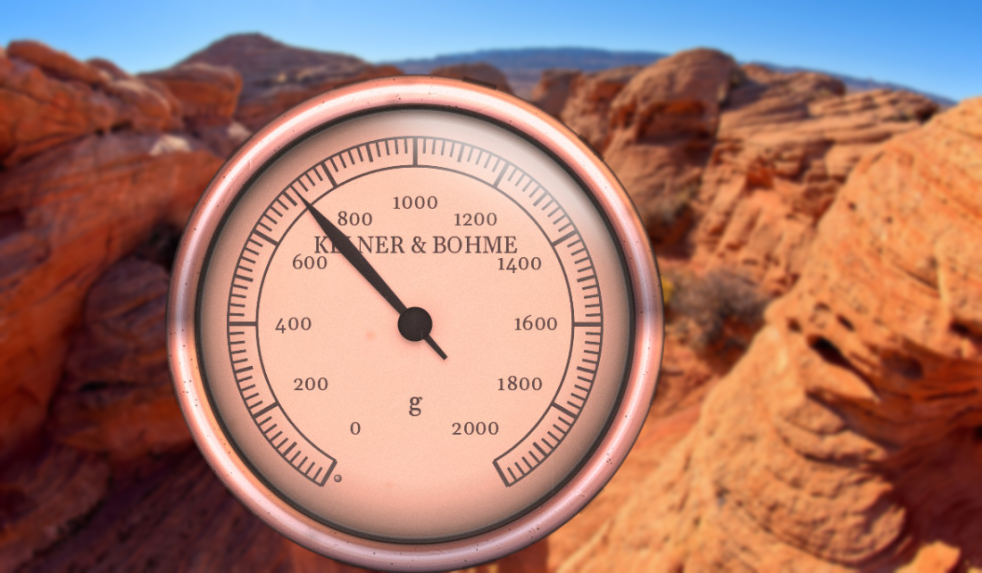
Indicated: 720,g
